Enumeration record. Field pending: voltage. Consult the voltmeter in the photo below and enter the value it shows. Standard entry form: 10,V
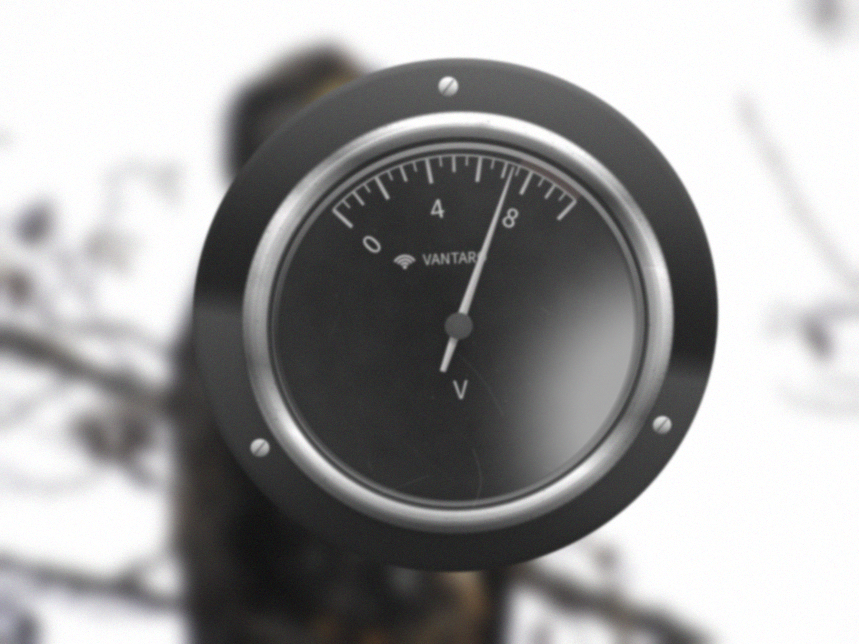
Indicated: 7.25,V
